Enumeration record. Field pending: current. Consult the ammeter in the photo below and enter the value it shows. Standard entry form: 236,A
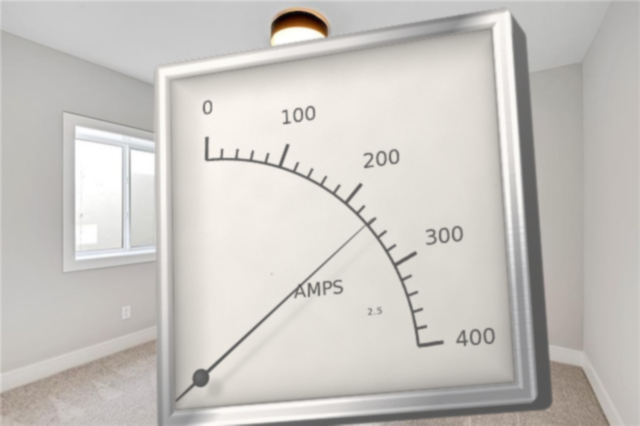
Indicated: 240,A
